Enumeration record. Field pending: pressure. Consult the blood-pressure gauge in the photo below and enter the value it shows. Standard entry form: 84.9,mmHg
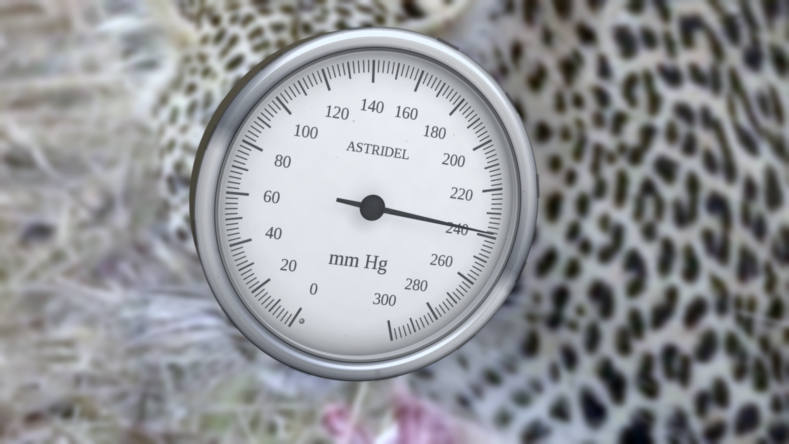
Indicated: 238,mmHg
